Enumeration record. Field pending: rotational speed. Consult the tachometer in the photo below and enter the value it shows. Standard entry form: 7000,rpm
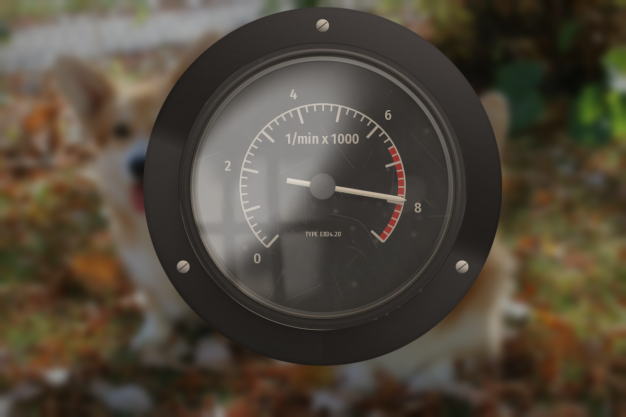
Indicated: 7900,rpm
